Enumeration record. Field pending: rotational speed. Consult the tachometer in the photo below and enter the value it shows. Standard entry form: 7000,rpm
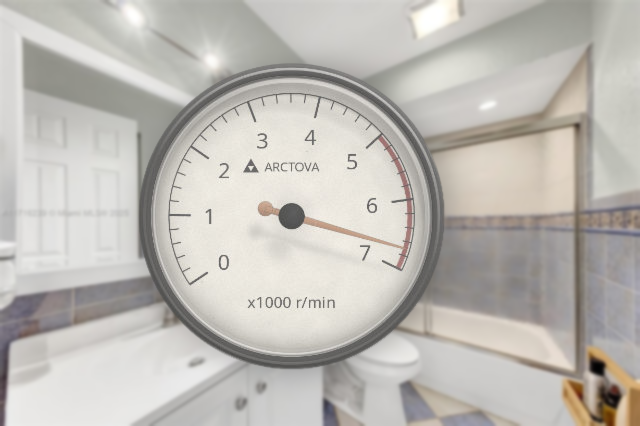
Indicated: 6700,rpm
